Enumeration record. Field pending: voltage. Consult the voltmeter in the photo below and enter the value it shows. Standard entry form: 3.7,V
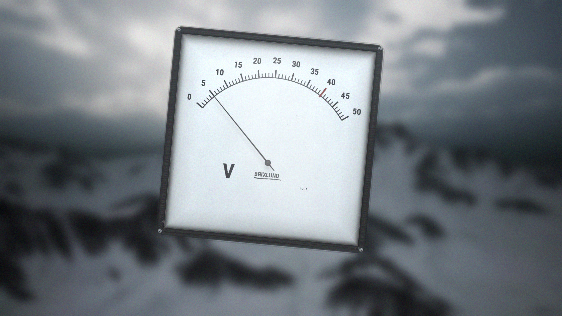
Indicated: 5,V
